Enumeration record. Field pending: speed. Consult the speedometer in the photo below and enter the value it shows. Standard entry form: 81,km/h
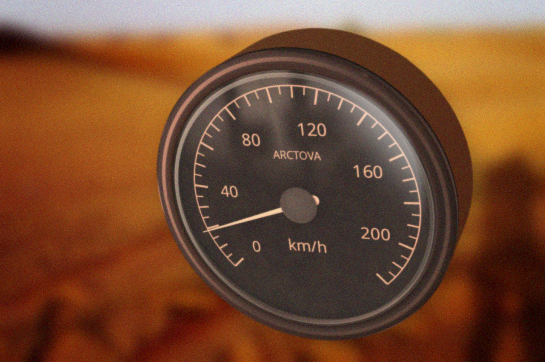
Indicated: 20,km/h
